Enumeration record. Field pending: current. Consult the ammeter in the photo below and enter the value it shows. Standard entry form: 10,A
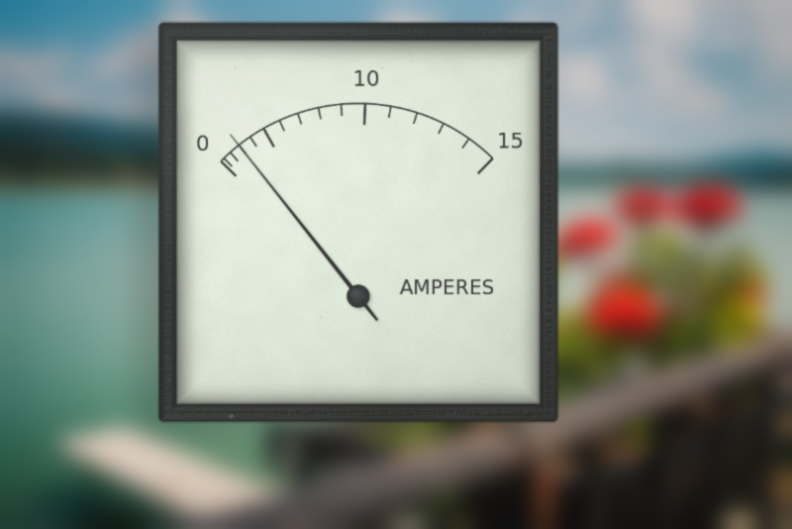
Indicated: 3,A
